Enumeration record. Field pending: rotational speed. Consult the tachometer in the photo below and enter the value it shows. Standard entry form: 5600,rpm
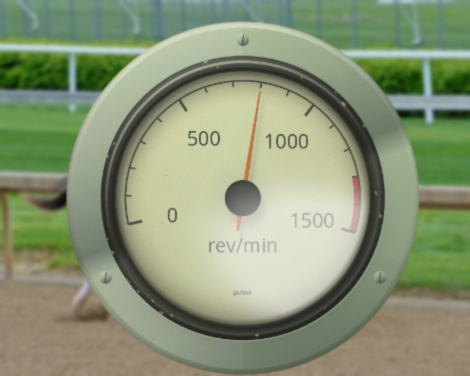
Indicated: 800,rpm
